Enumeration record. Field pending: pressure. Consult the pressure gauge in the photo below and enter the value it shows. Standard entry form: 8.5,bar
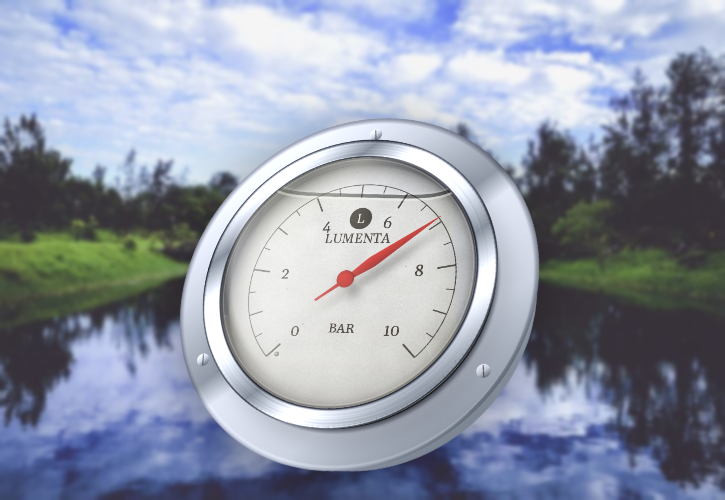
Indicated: 7,bar
